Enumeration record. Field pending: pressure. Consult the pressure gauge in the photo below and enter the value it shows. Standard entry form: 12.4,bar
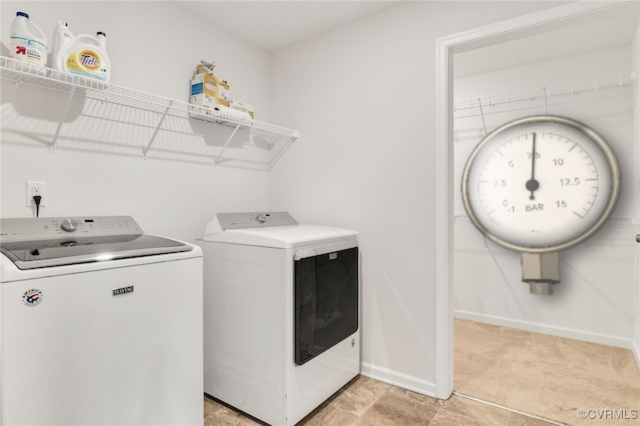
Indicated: 7.5,bar
